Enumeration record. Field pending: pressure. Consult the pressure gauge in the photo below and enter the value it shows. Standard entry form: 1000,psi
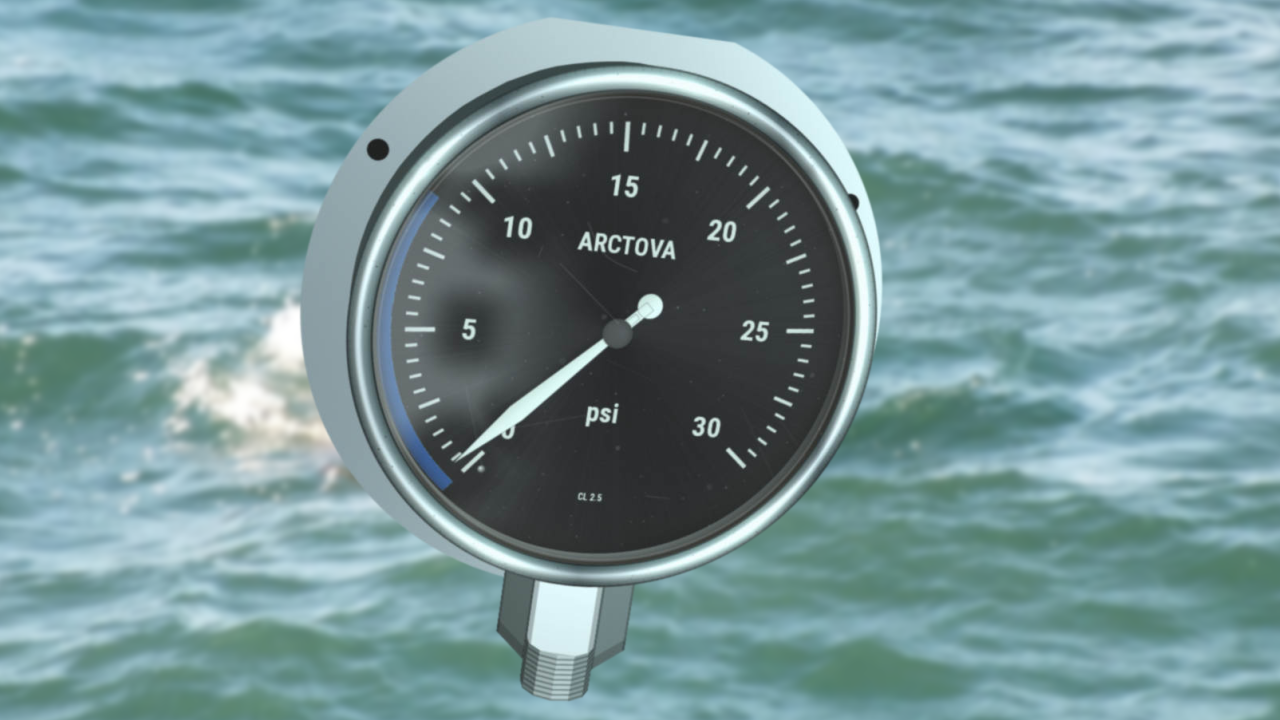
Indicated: 0.5,psi
